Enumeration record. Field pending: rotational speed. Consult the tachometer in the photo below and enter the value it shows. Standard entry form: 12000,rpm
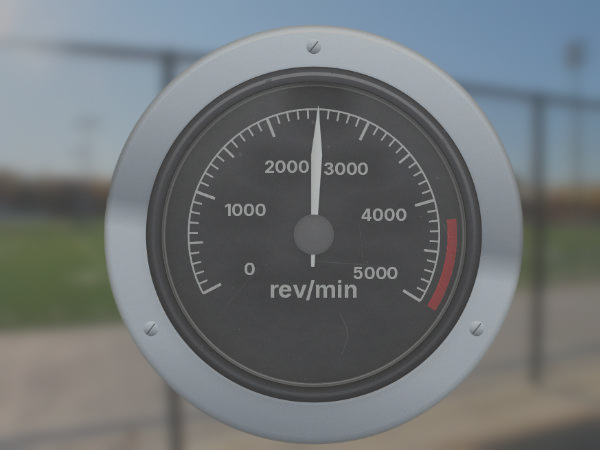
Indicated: 2500,rpm
